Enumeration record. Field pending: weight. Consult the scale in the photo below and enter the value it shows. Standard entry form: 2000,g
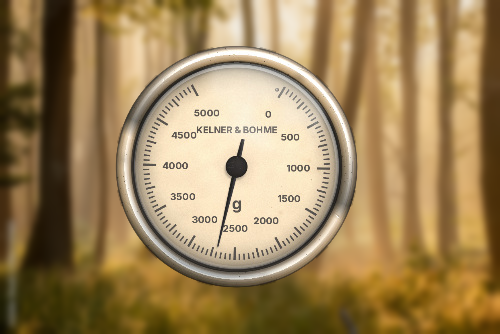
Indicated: 2700,g
